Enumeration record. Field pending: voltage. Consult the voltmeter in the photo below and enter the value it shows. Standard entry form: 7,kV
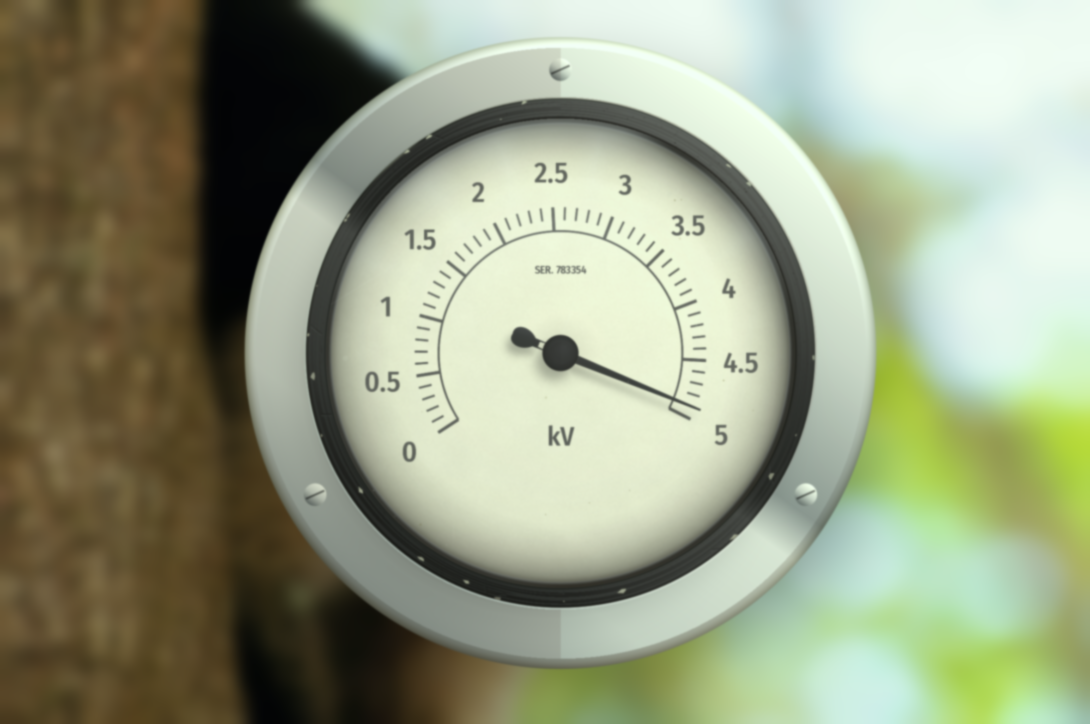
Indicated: 4.9,kV
